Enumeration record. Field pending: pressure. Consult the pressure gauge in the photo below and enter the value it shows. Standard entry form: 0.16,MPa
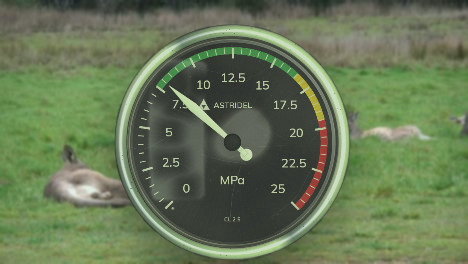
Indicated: 8,MPa
